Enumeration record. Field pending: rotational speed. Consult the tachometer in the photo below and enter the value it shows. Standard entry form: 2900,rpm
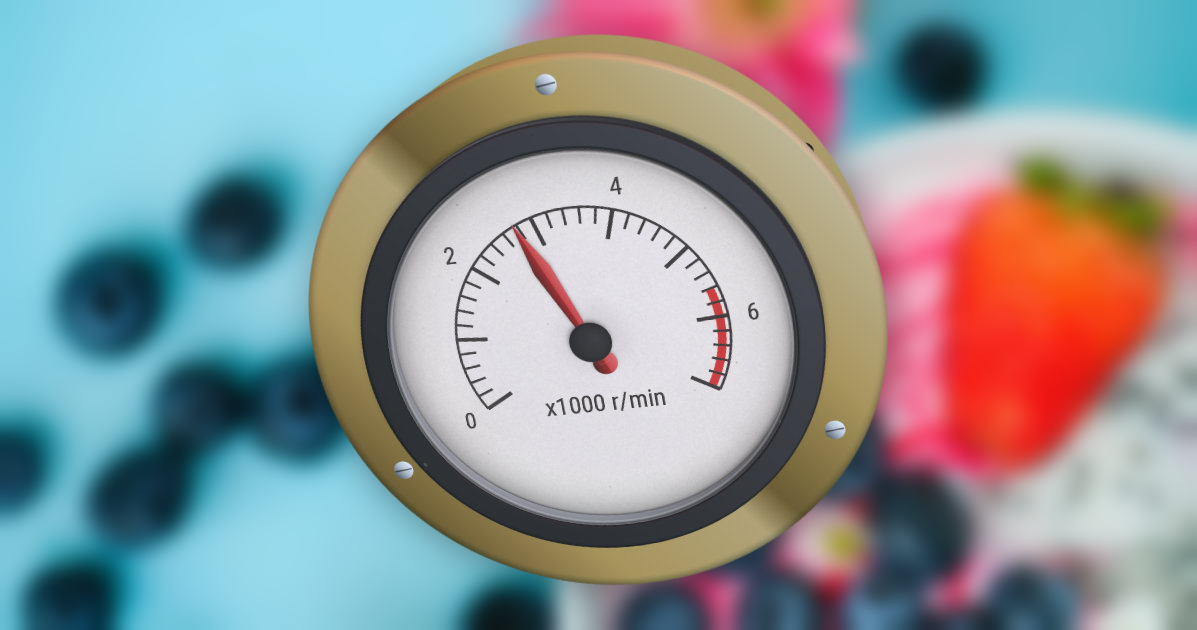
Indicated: 2800,rpm
